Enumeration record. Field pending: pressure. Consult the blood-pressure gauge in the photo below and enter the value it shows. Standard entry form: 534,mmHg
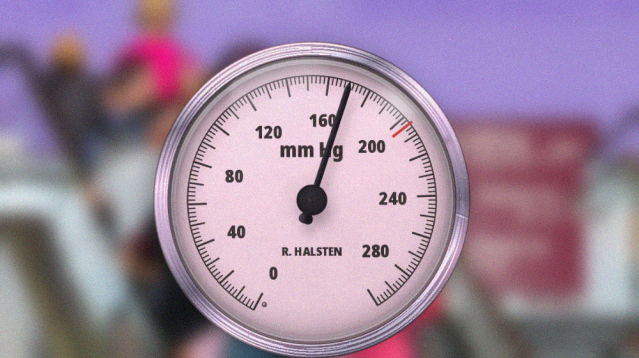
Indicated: 170,mmHg
